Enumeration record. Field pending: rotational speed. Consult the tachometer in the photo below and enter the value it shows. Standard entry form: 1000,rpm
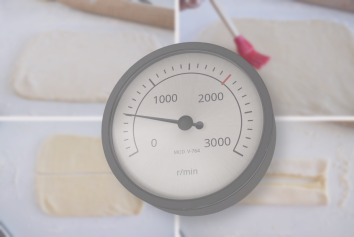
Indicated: 500,rpm
